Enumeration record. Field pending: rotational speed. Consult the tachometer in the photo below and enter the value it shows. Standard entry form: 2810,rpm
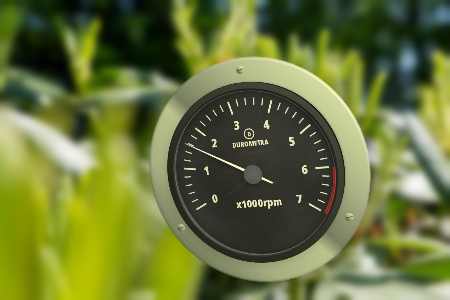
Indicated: 1600,rpm
